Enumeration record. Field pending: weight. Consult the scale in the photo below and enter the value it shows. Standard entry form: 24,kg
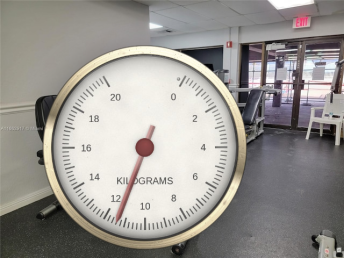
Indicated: 11.4,kg
